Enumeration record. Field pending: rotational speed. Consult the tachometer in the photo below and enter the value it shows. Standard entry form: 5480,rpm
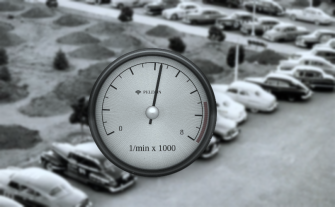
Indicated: 4250,rpm
